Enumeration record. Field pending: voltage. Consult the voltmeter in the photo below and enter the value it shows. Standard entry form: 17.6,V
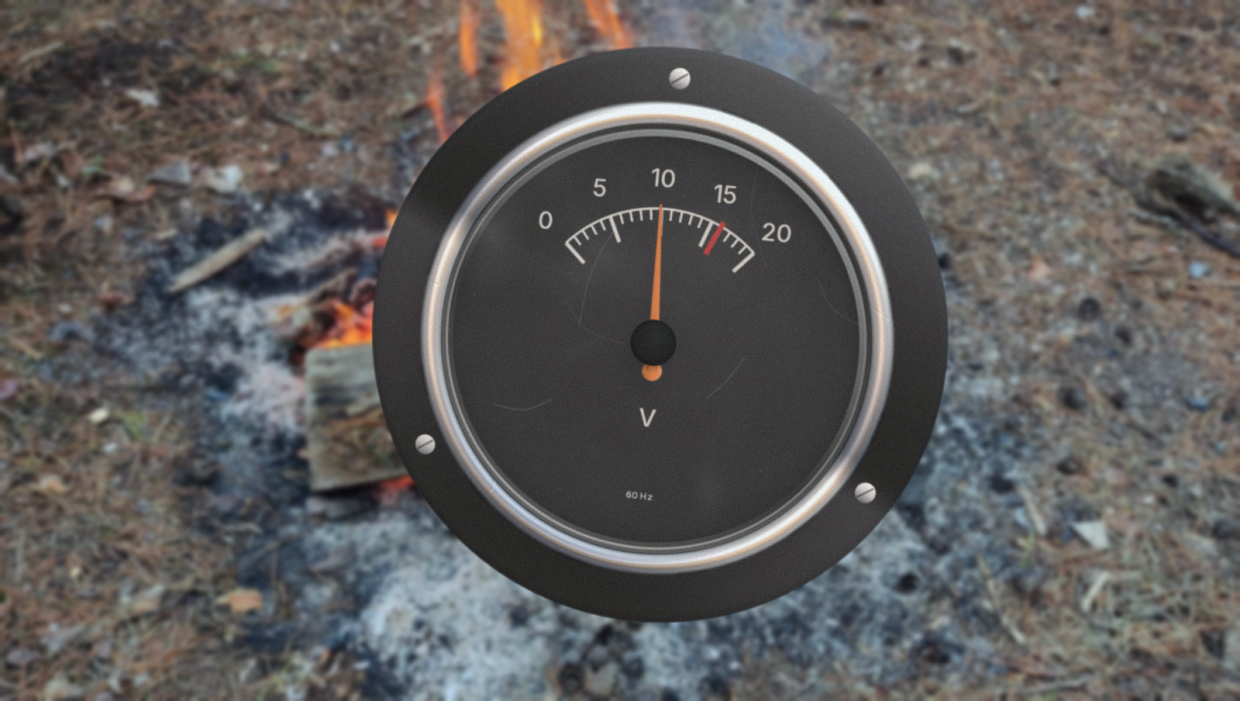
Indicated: 10,V
